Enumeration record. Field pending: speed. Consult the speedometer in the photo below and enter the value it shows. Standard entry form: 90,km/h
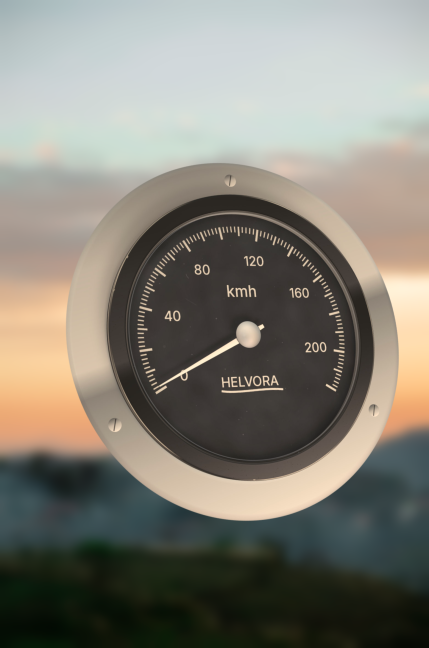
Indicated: 2,km/h
